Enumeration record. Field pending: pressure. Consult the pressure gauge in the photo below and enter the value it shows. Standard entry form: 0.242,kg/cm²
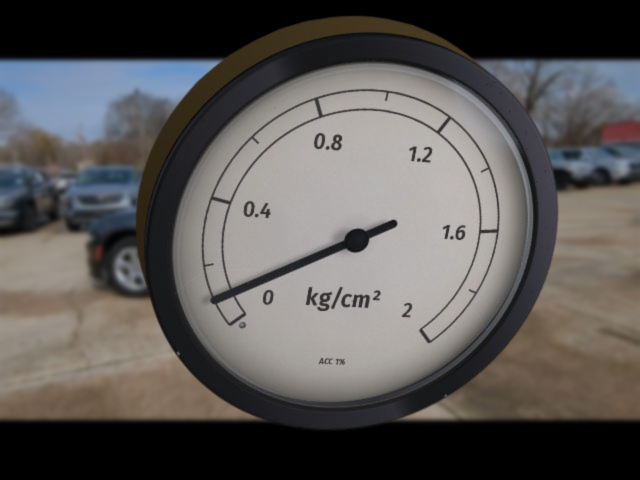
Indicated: 0.1,kg/cm²
